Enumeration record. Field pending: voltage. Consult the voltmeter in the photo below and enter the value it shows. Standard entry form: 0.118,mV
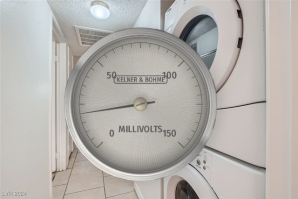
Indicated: 20,mV
